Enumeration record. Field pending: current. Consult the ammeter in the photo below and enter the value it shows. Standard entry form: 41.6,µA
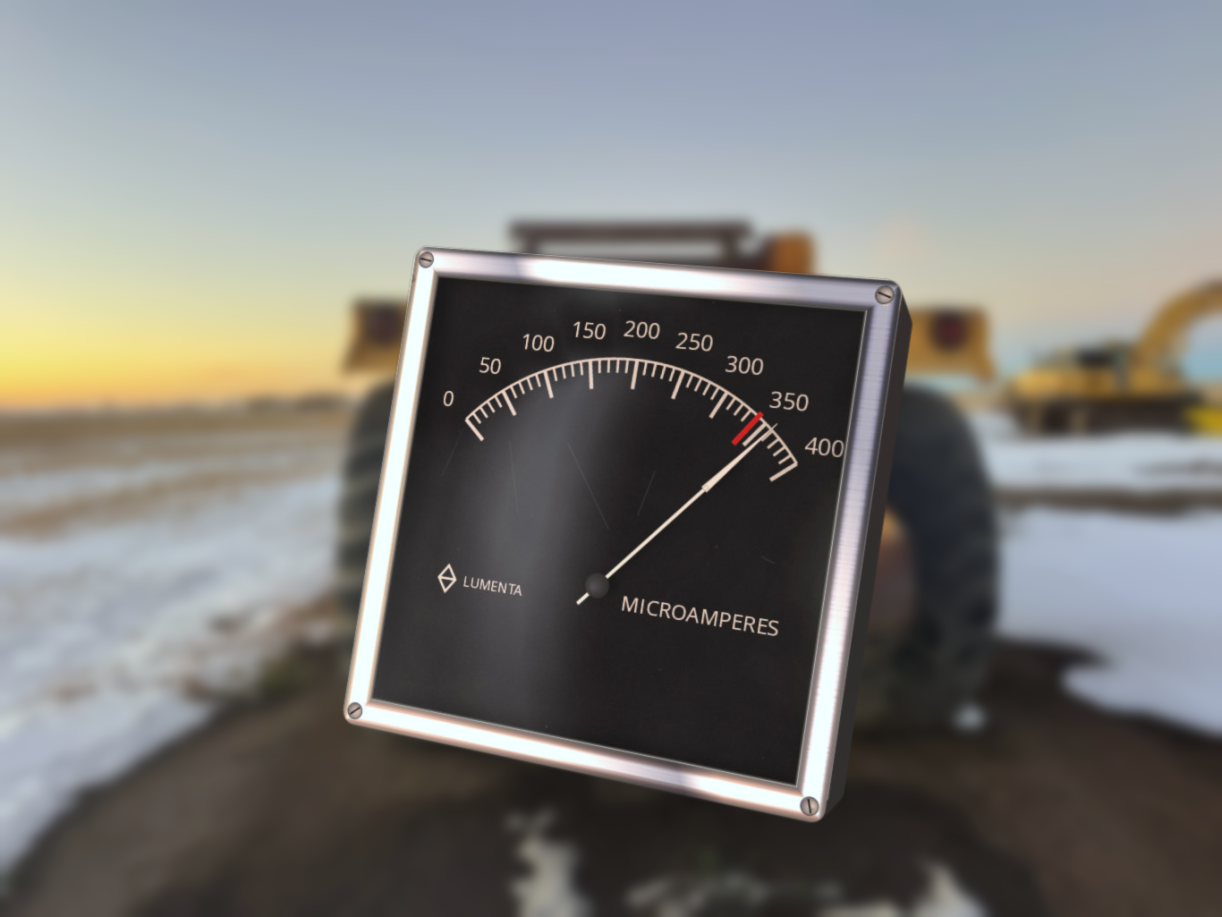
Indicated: 360,µA
